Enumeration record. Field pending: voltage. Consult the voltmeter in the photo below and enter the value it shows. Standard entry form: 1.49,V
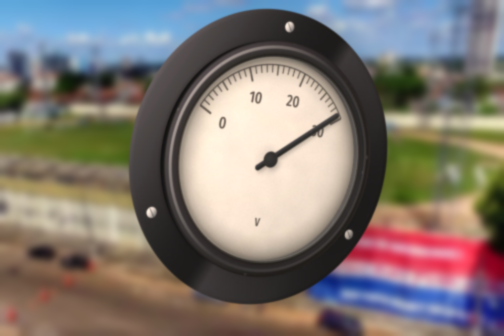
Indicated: 29,V
